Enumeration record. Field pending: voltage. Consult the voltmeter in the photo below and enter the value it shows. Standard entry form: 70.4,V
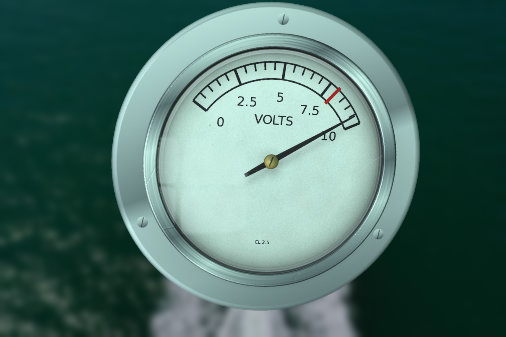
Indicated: 9.5,V
